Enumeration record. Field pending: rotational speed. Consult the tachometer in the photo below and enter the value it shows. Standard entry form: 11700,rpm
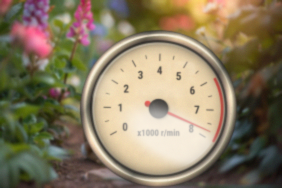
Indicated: 7750,rpm
